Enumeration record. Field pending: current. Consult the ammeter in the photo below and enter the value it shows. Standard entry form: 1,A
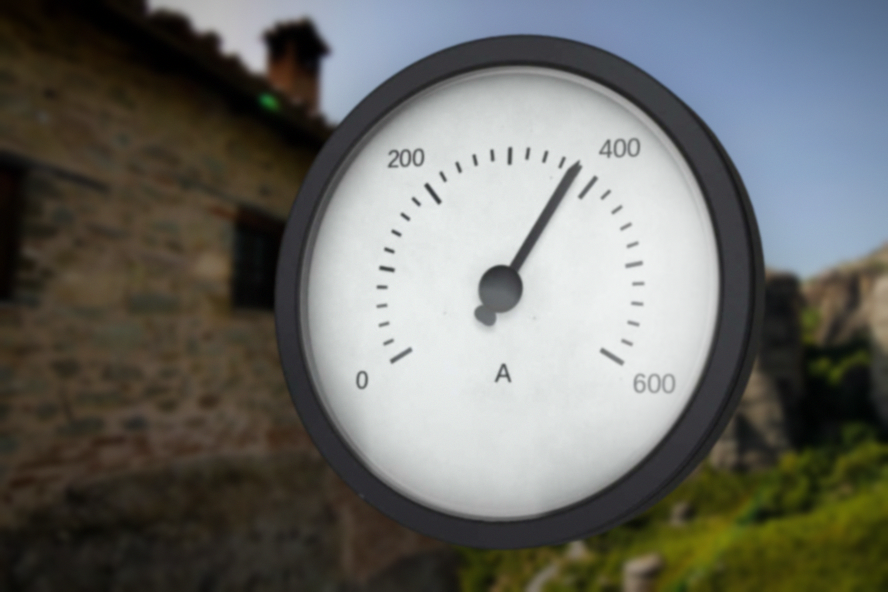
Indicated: 380,A
